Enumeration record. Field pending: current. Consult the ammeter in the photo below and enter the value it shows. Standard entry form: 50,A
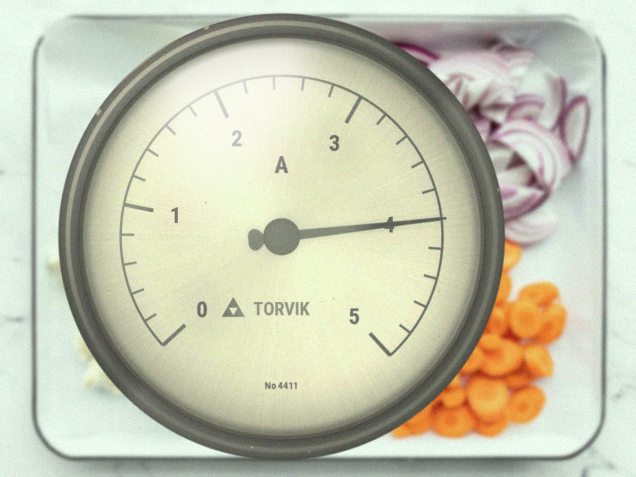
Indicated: 4,A
